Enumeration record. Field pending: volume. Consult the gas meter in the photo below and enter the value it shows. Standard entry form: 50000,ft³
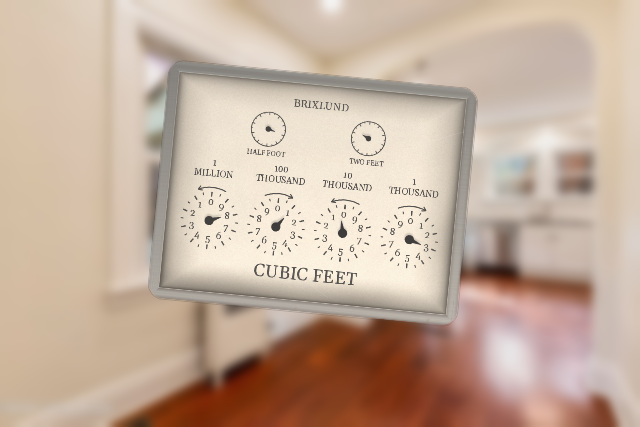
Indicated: 810300,ft³
